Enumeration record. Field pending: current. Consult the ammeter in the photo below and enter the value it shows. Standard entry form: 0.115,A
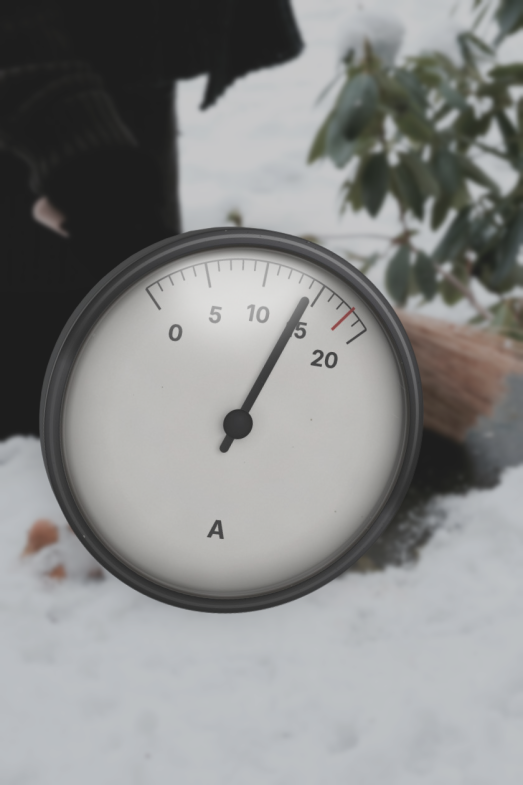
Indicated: 14,A
